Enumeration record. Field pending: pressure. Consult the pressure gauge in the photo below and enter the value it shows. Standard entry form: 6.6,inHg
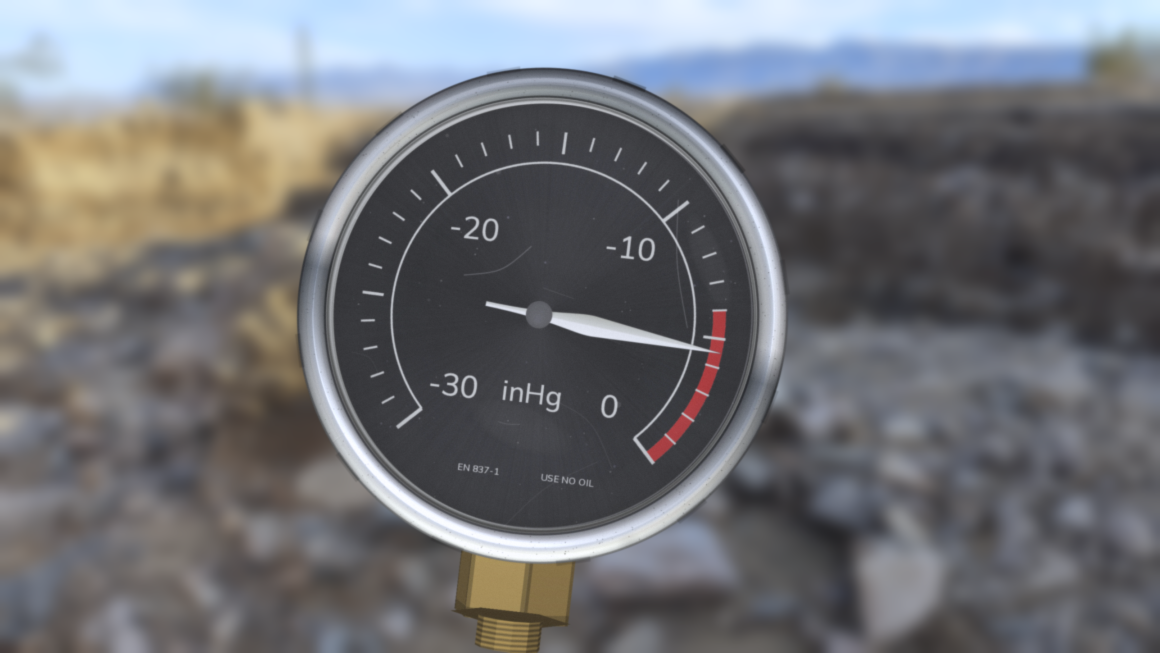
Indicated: -4.5,inHg
